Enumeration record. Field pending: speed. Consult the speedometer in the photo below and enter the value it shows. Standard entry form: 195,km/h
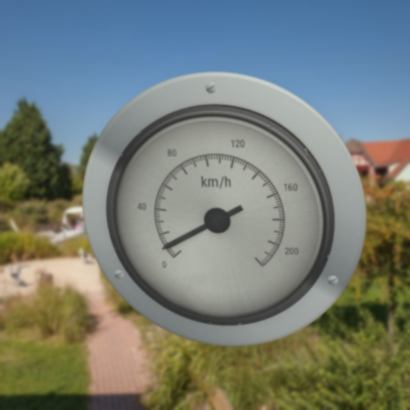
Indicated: 10,km/h
